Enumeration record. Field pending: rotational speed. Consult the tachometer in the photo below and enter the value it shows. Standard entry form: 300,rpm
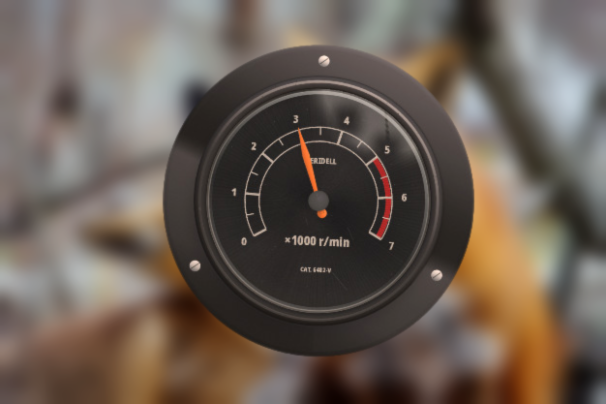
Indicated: 3000,rpm
